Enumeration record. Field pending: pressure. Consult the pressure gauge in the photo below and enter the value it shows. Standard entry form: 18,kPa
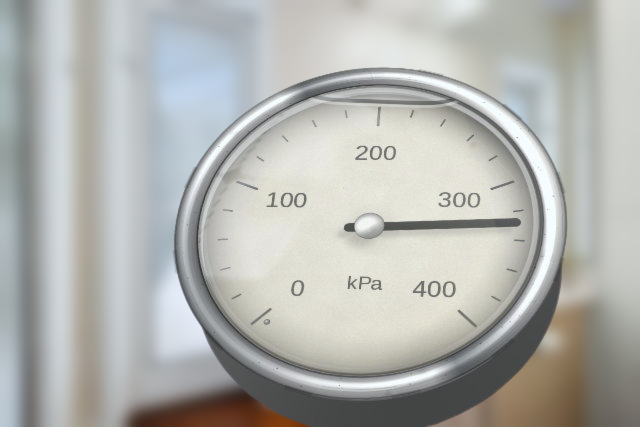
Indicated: 330,kPa
